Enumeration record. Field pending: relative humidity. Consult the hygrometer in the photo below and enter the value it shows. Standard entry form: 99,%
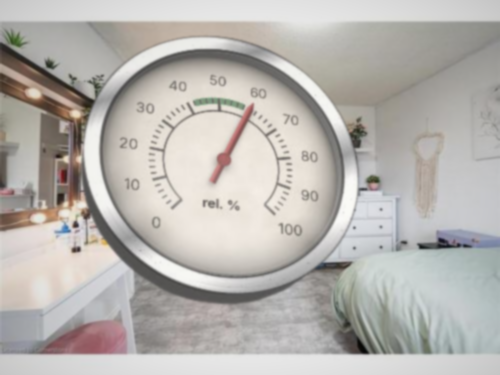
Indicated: 60,%
